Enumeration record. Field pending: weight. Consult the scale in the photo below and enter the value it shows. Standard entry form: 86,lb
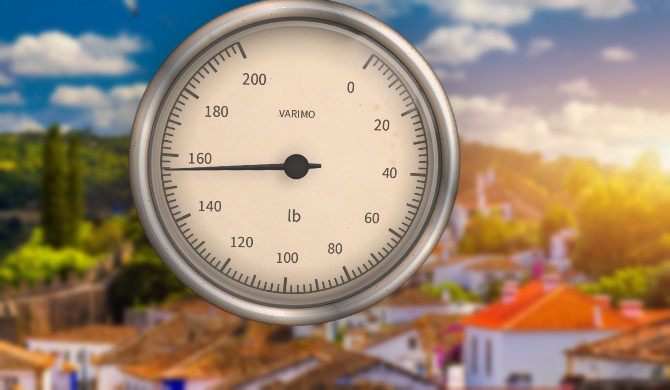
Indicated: 156,lb
